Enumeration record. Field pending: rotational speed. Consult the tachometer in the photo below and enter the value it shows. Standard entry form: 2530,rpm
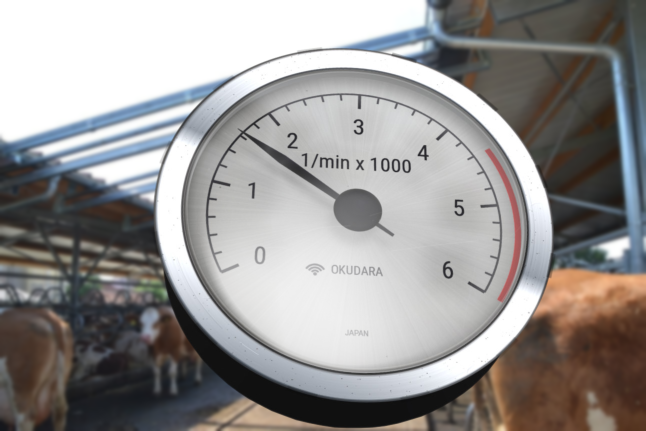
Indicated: 1600,rpm
